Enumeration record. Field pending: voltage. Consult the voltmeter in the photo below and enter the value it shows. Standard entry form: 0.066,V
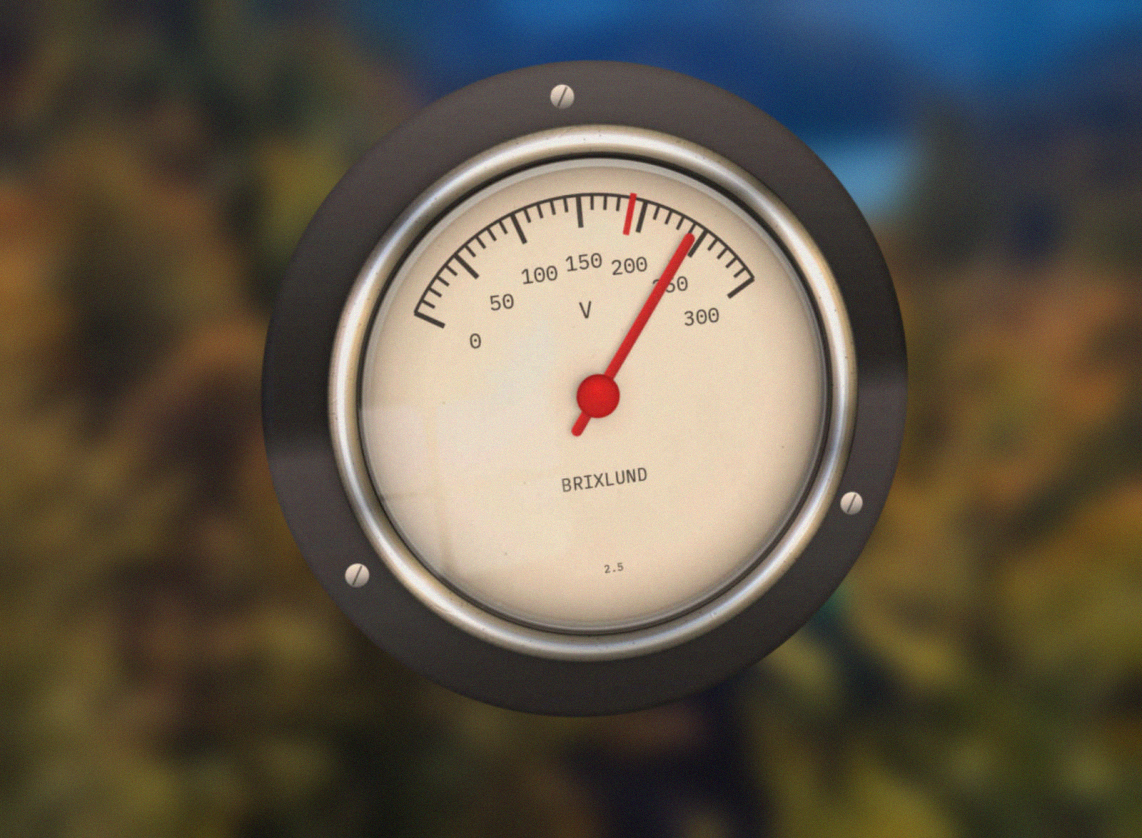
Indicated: 240,V
